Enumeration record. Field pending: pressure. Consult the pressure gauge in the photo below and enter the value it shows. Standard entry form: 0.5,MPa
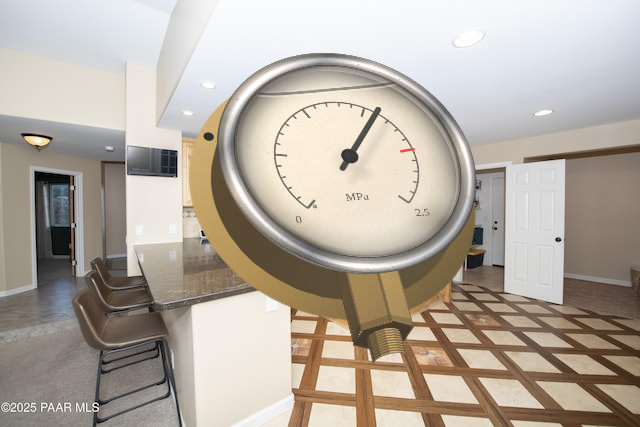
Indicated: 1.6,MPa
